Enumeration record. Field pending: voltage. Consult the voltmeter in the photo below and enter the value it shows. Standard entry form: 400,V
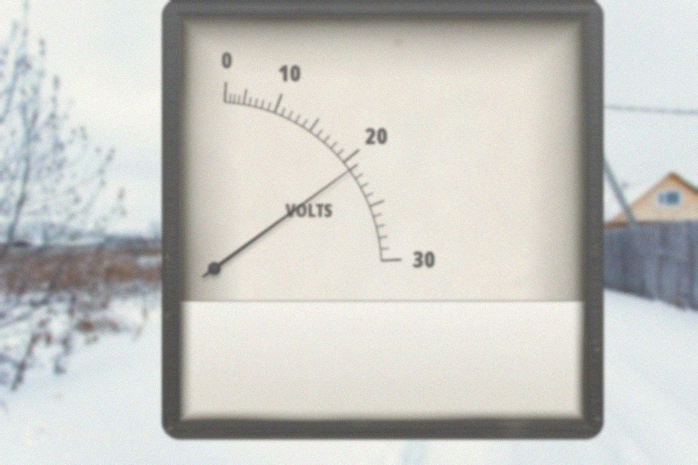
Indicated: 21,V
